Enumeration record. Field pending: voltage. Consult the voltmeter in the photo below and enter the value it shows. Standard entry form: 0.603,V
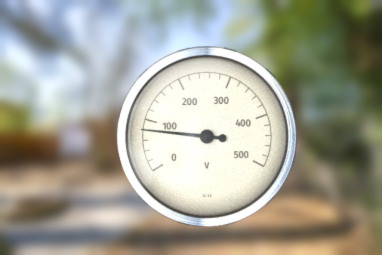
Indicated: 80,V
